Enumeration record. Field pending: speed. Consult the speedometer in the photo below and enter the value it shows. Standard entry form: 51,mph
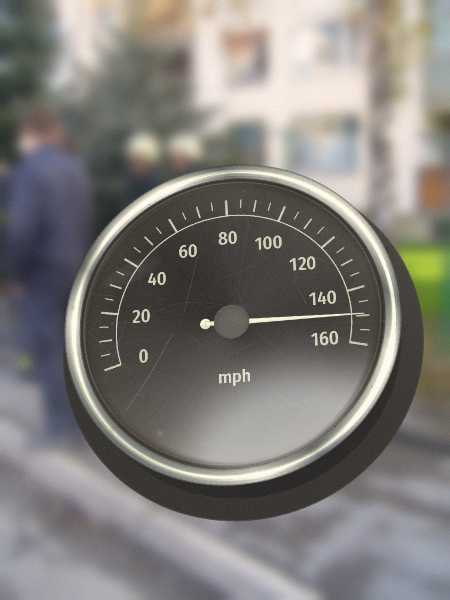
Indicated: 150,mph
